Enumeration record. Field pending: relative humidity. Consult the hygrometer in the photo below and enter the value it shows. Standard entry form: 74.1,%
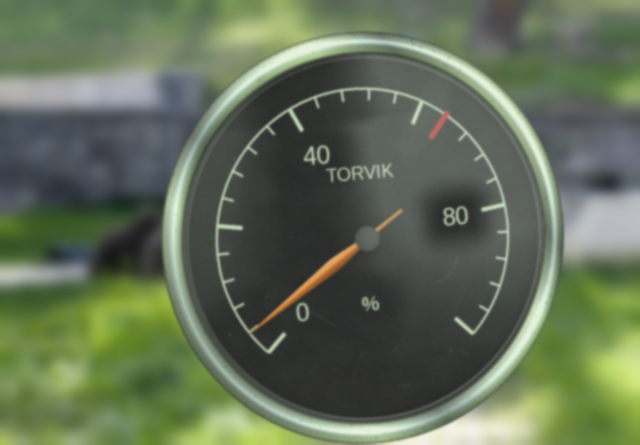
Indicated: 4,%
